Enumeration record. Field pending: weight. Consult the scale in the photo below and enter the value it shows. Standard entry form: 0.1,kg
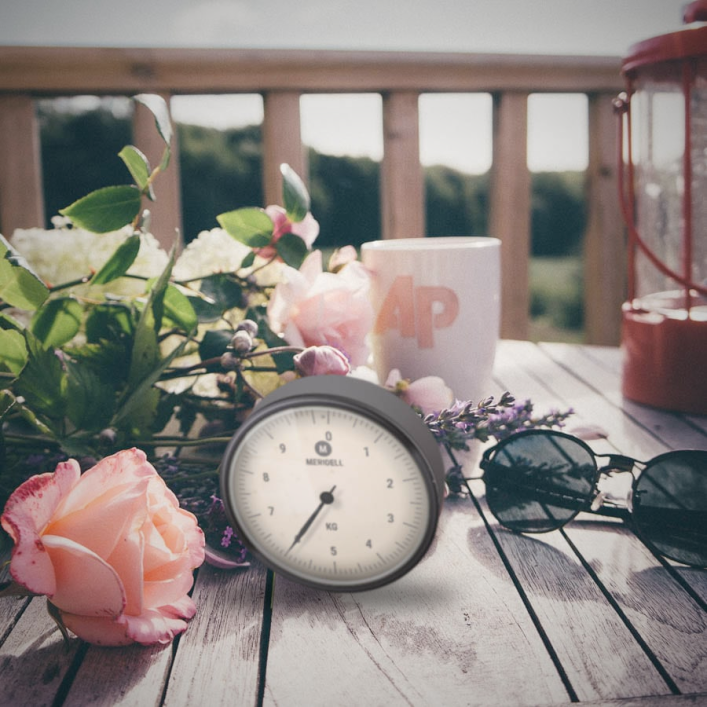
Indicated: 6,kg
